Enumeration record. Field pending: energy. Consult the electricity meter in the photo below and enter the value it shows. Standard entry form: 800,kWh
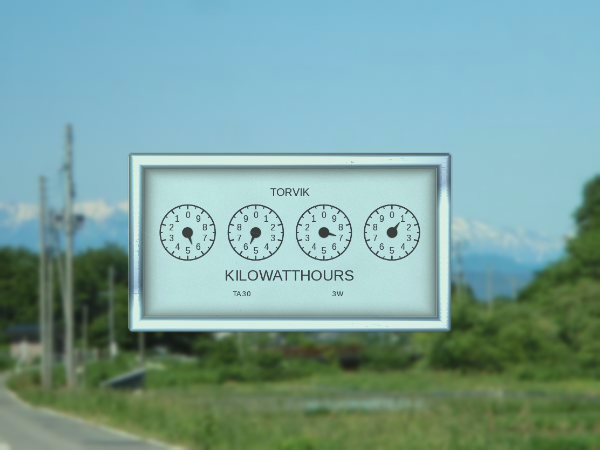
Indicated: 5571,kWh
